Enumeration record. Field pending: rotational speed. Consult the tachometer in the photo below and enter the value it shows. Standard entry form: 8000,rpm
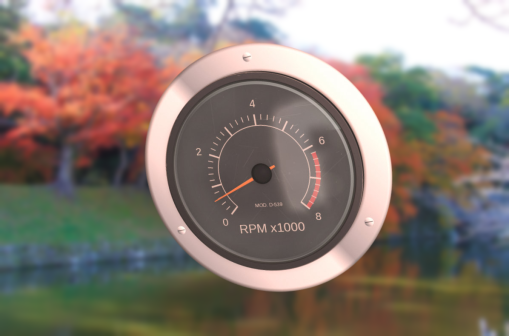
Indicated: 600,rpm
